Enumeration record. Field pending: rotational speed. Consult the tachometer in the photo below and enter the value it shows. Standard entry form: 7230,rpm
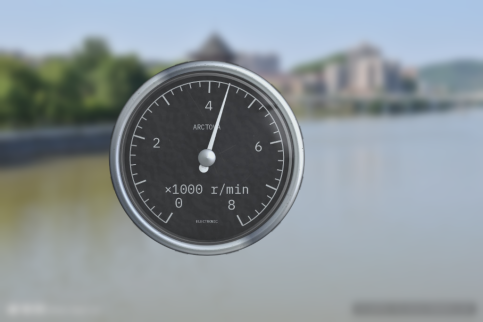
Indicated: 4400,rpm
